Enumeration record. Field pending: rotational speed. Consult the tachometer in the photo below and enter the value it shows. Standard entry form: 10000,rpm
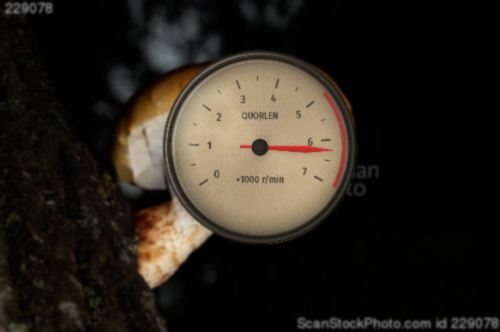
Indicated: 6250,rpm
